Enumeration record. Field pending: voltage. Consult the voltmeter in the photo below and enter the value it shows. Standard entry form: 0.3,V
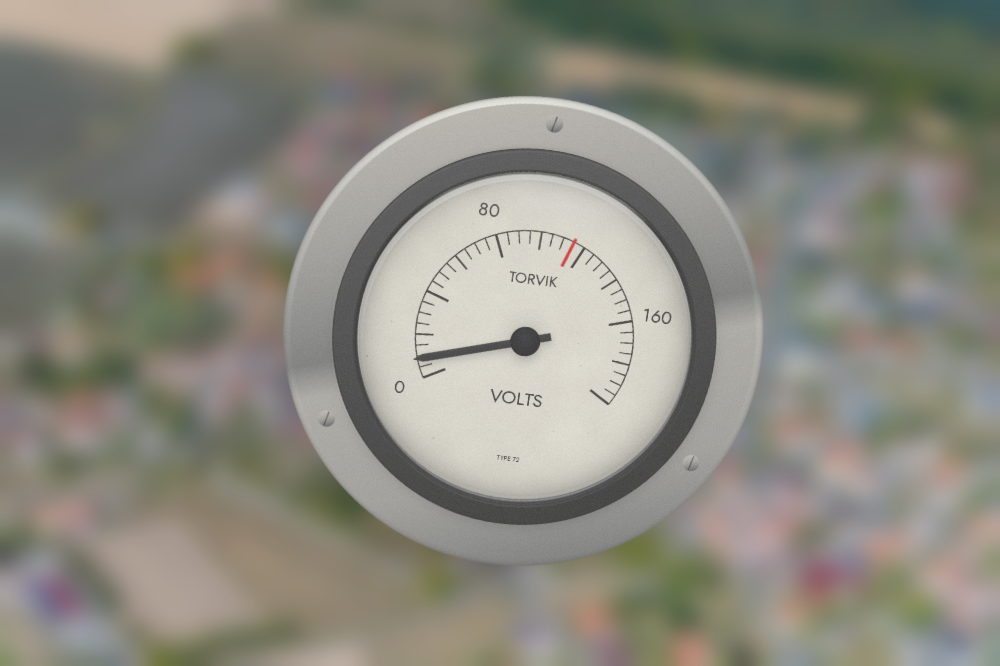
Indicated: 10,V
